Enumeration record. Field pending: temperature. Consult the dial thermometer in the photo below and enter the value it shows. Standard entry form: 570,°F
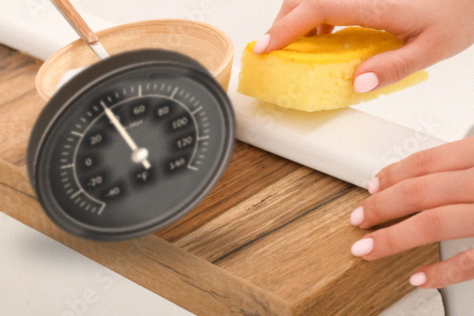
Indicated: 40,°F
